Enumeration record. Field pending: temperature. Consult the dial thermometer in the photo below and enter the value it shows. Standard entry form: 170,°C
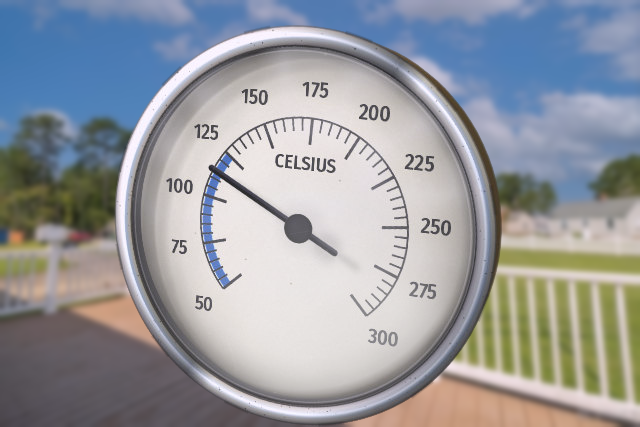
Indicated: 115,°C
